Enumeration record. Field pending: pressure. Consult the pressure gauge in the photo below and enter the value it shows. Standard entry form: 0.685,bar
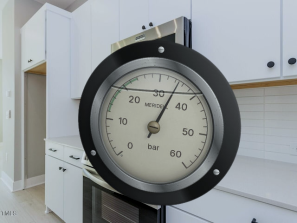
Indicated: 35,bar
